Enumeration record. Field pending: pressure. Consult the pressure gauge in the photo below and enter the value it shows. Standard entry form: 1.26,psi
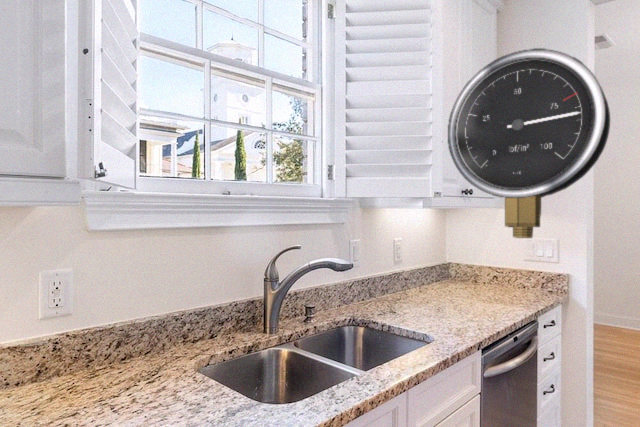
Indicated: 82.5,psi
